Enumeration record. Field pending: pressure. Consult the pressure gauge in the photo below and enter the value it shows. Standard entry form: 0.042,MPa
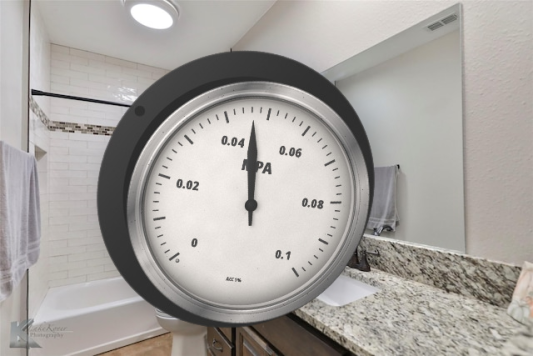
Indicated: 0.046,MPa
